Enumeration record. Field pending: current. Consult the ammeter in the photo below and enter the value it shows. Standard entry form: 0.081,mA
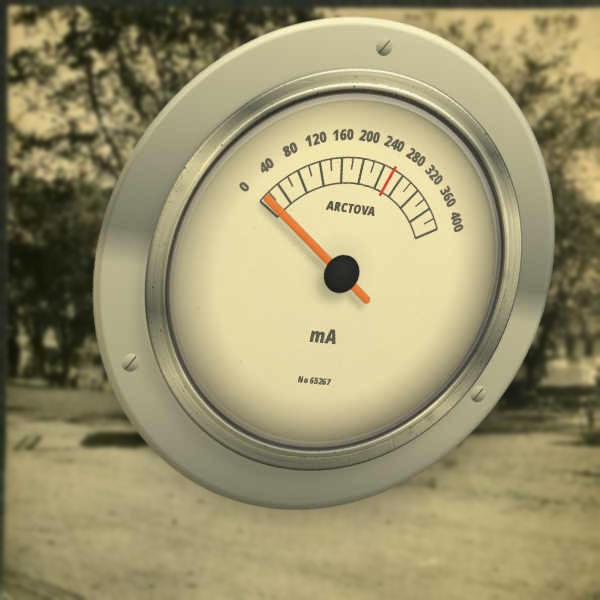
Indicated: 10,mA
